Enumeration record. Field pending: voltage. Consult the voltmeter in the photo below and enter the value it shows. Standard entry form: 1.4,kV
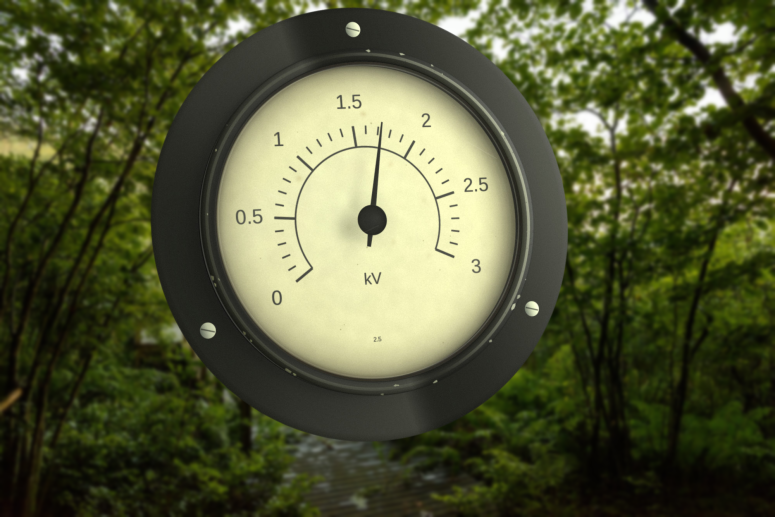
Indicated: 1.7,kV
